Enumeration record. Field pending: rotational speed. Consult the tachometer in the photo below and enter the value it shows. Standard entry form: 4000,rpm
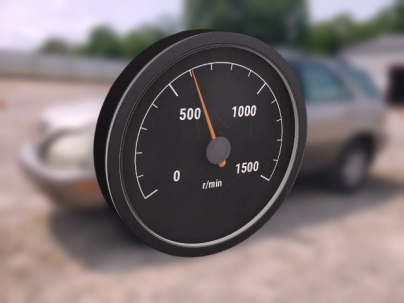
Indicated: 600,rpm
